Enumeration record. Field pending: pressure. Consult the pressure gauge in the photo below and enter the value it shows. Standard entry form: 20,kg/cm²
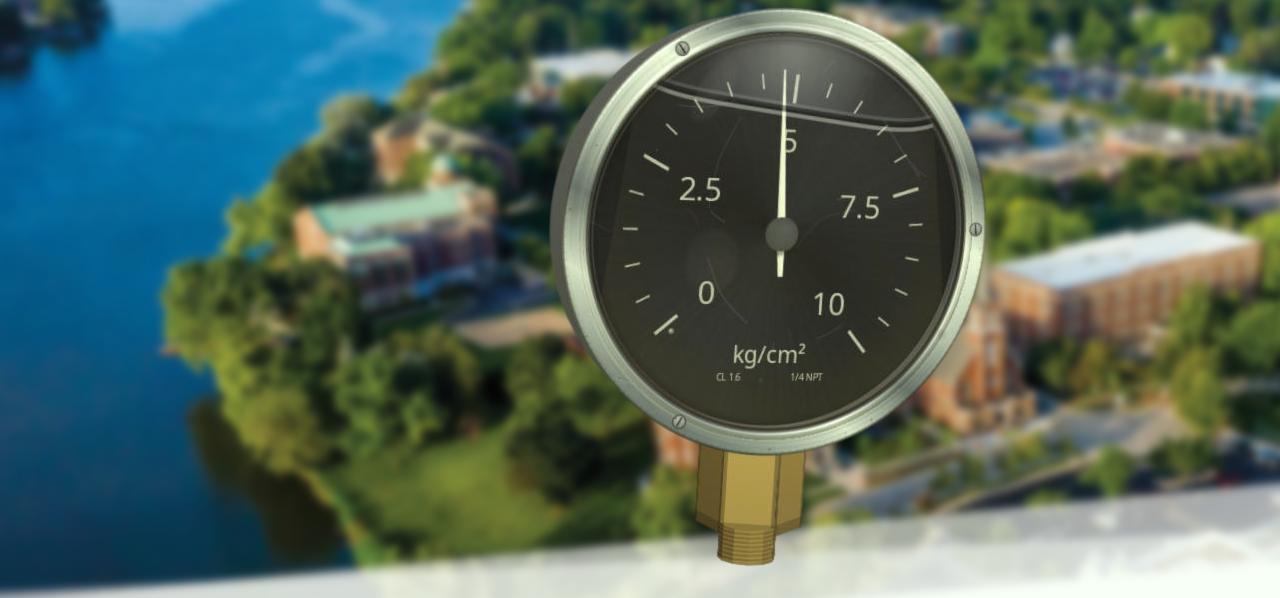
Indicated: 4.75,kg/cm²
